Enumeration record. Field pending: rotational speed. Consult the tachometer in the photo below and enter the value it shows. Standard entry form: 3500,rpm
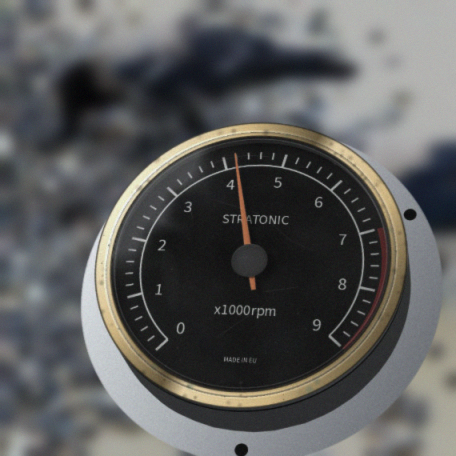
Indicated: 4200,rpm
